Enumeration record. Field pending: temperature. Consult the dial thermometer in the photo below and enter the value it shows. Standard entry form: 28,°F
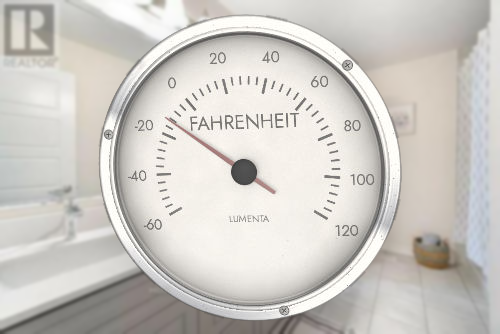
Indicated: -12,°F
